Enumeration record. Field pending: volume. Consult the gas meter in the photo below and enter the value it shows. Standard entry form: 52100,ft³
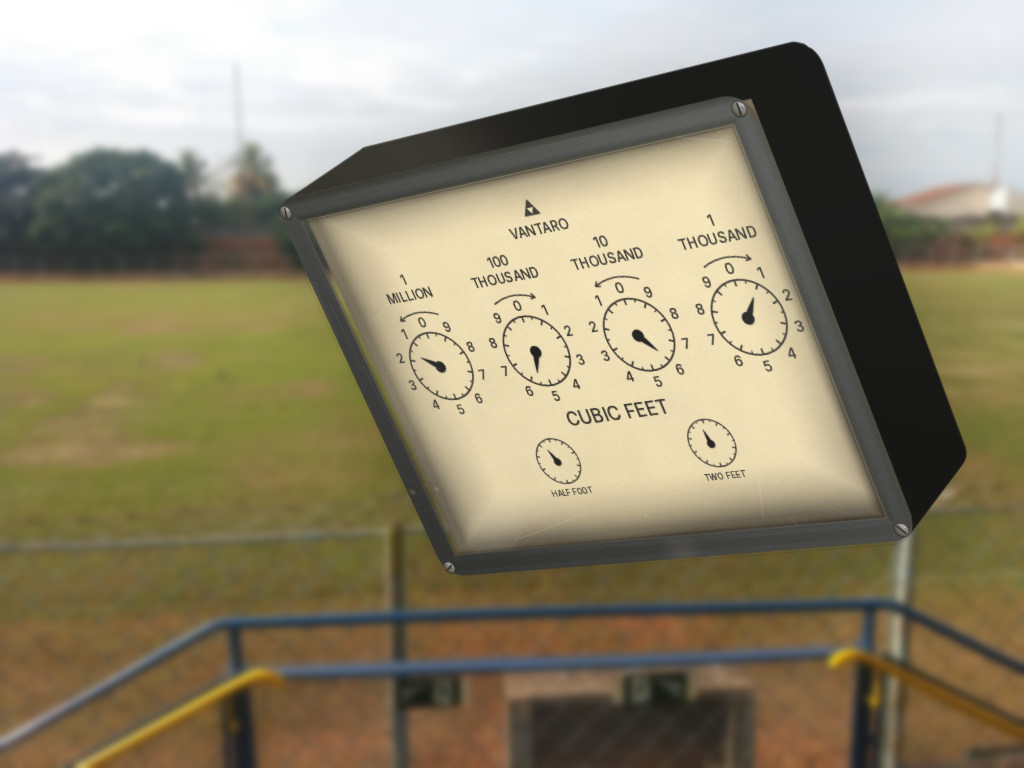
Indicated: 156100,ft³
